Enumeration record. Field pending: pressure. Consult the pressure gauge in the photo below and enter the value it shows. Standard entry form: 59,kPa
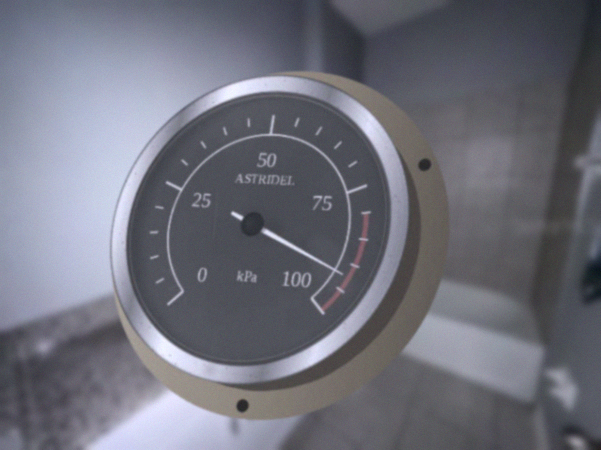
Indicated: 92.5,kPa
